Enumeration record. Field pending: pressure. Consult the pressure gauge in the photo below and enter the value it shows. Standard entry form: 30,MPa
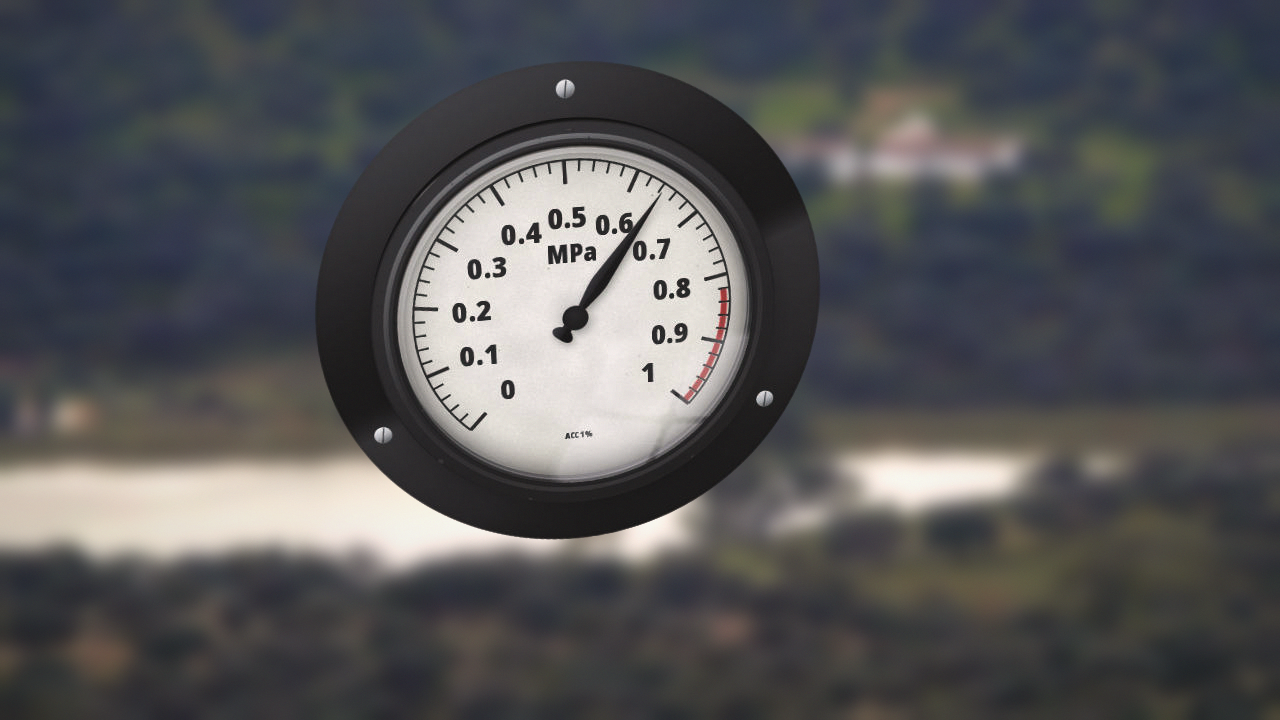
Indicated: 0.64,MPa
